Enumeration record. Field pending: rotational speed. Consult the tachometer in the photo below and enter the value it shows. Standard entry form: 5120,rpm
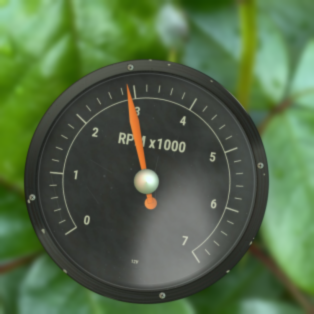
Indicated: 2900,rpm
